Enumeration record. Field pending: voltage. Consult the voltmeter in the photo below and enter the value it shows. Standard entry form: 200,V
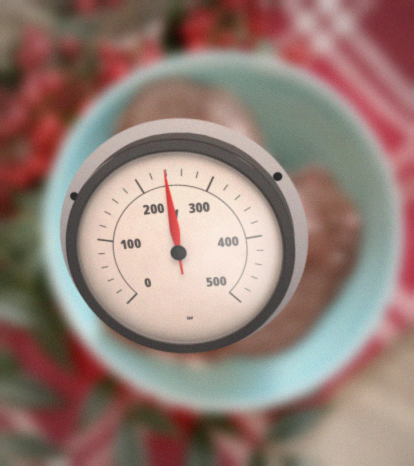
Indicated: 240,V
